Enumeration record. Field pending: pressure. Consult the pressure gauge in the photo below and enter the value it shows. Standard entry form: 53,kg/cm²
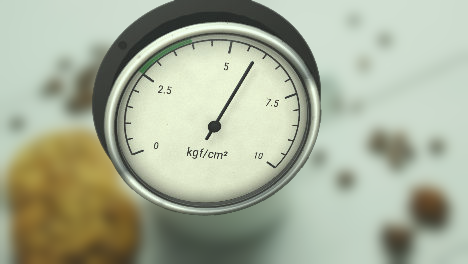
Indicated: 5.75,kg/cm²
